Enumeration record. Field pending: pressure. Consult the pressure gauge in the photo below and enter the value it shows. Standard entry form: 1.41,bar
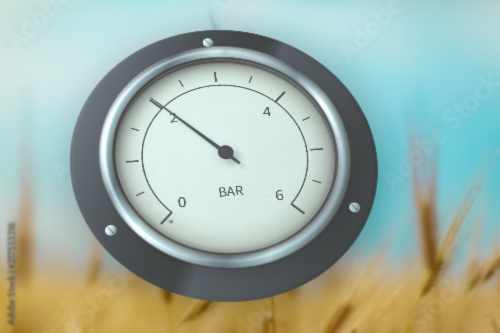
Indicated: 2,bar
